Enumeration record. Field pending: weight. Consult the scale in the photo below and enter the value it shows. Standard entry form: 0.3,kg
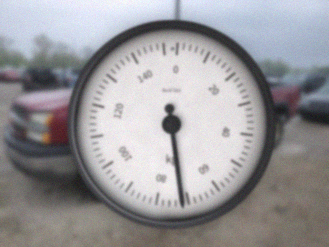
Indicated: 72,kg
